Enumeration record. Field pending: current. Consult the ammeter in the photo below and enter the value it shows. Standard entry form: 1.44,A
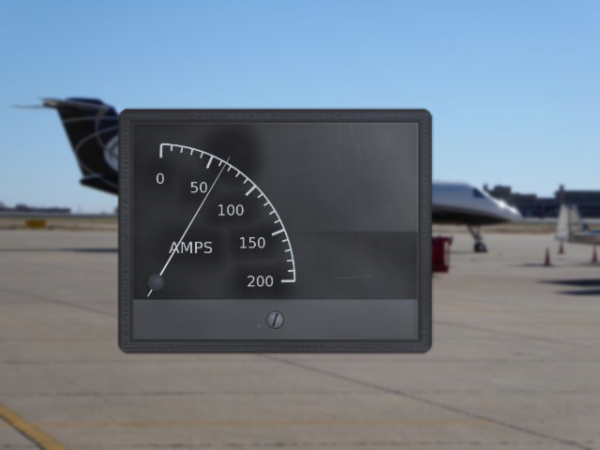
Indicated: 65,A
